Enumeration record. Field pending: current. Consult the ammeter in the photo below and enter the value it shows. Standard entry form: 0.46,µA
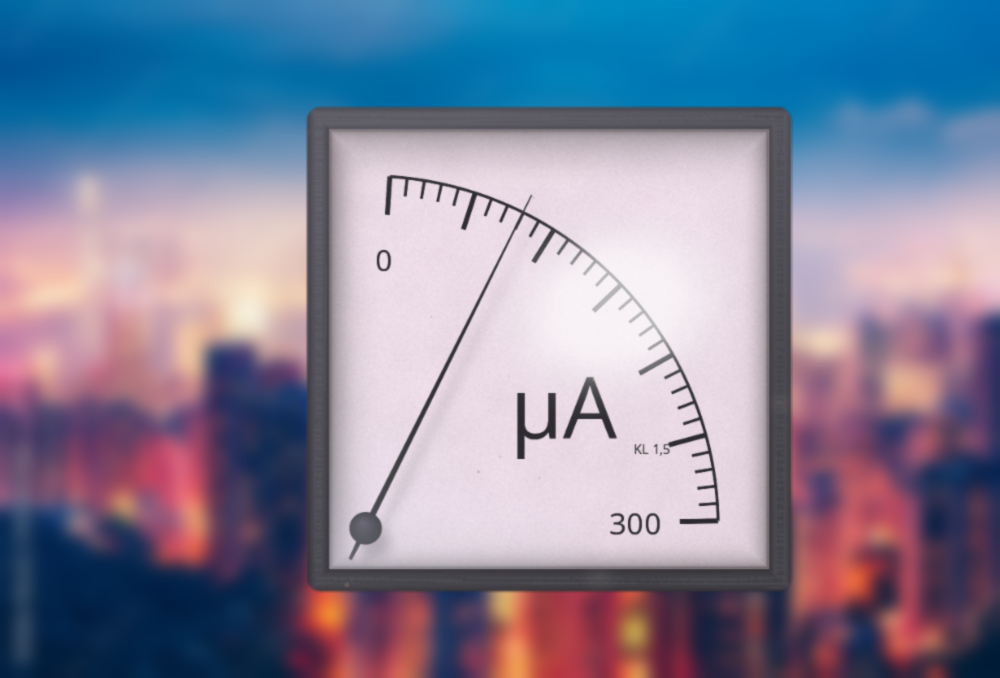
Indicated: 80,µA
